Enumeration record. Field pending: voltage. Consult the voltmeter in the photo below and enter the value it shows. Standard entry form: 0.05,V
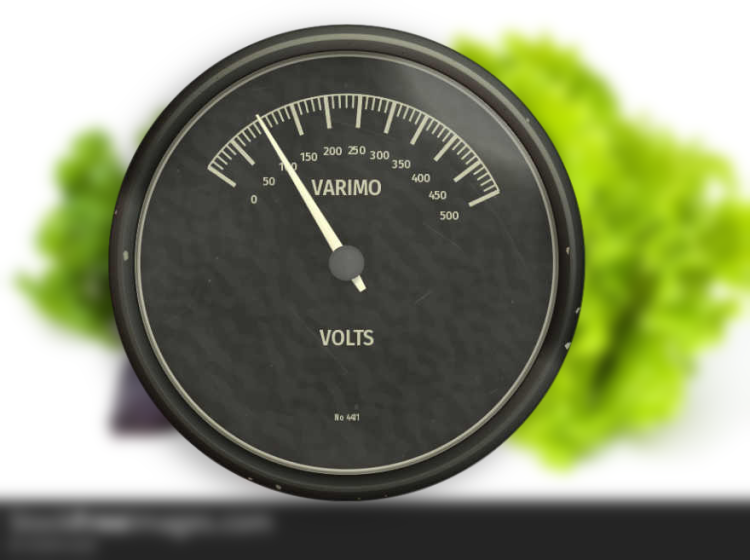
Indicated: 100,V
